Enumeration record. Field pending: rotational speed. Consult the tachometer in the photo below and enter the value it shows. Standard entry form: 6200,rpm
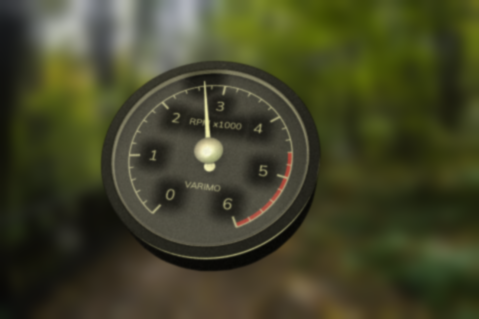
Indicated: 2700,rpm
